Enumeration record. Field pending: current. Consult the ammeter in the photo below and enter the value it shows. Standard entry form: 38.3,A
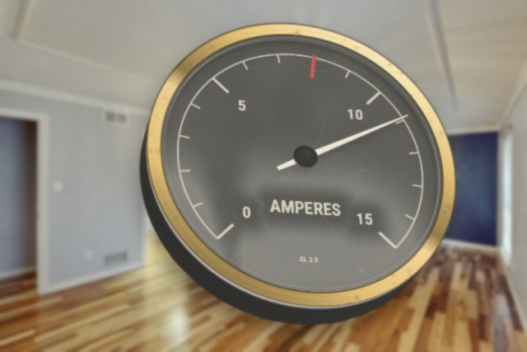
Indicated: 11,A
